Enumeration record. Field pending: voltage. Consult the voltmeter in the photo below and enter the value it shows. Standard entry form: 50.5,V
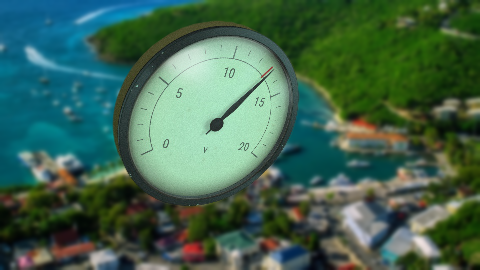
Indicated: 13,V
